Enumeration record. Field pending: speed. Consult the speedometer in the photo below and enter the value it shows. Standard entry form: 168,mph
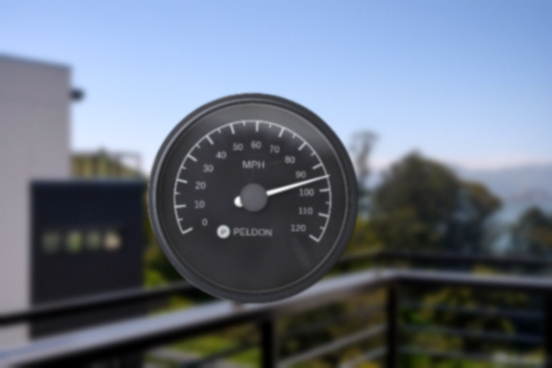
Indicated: 95,mph
